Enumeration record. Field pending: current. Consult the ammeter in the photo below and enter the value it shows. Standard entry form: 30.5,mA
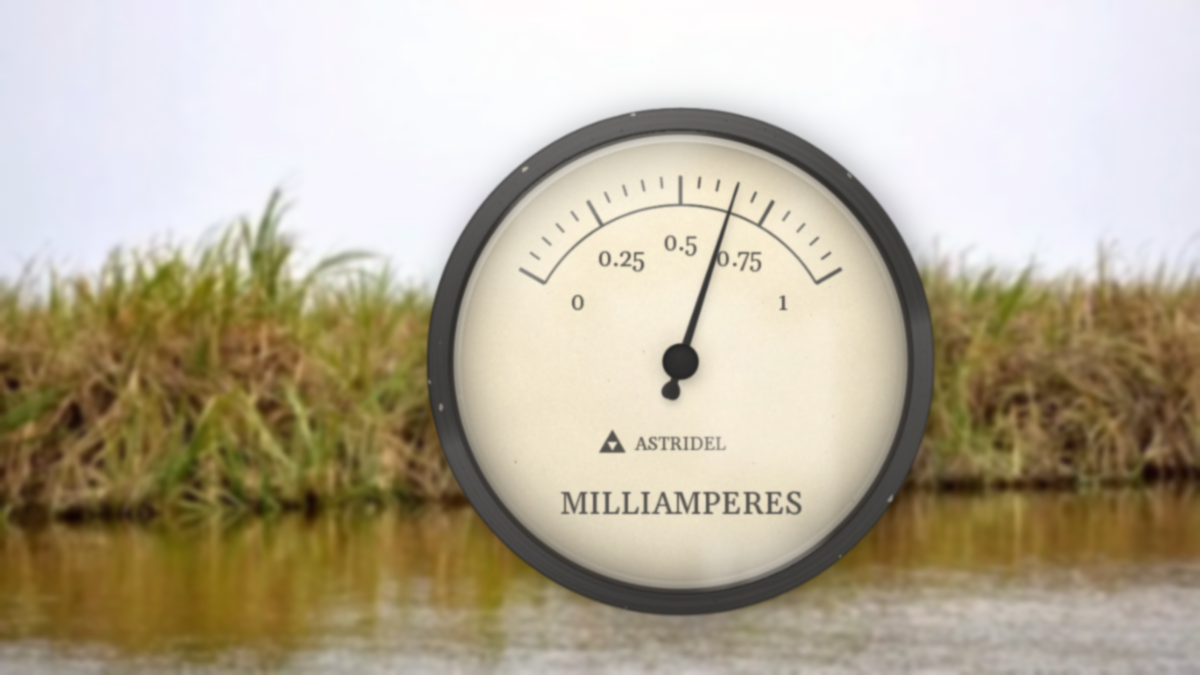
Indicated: 0.65,mA
